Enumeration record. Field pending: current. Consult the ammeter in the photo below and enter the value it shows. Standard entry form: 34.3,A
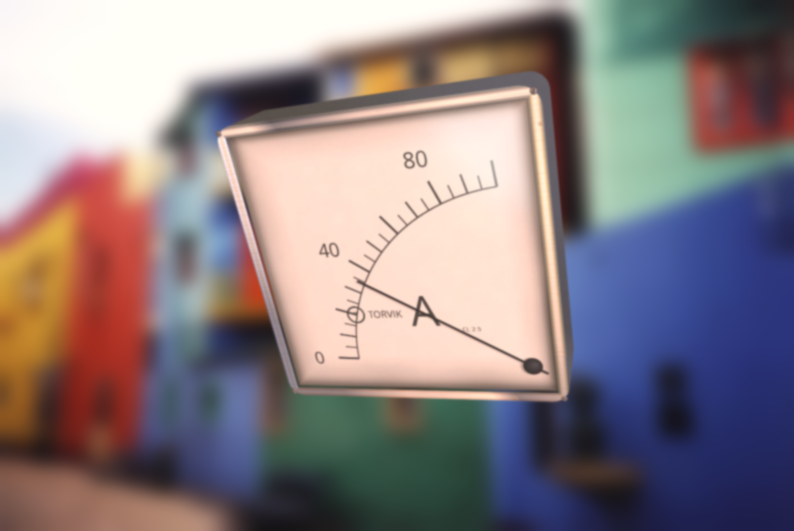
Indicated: 35,A
